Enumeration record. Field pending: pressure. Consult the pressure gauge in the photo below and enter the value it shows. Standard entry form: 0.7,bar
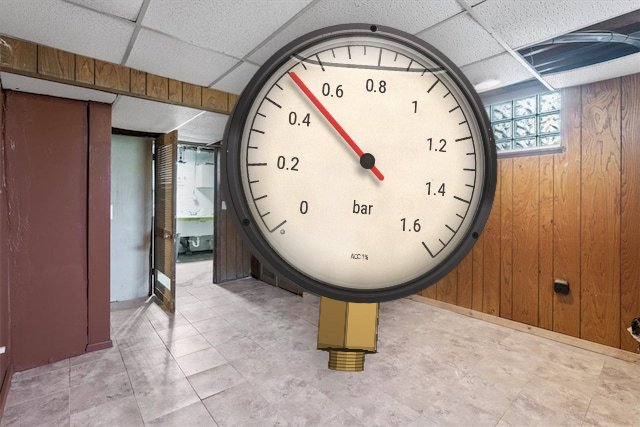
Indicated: 0.5,bar
